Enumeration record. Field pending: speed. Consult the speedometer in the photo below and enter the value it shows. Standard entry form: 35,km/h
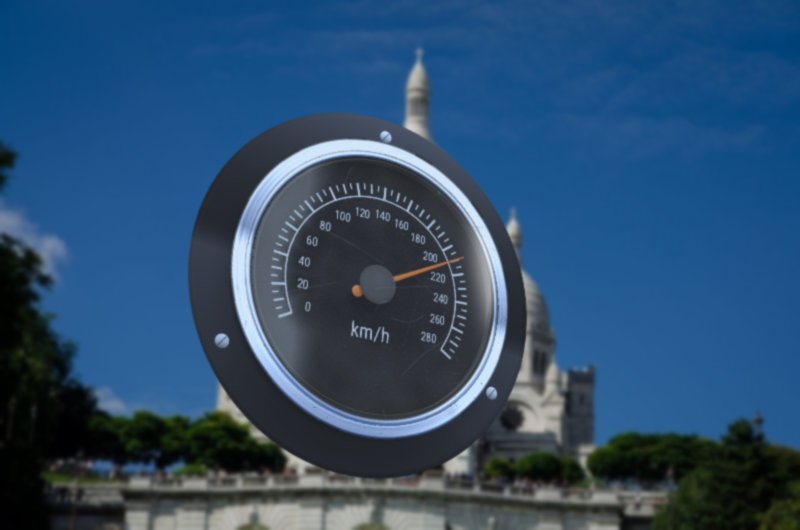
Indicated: 210,km/h
